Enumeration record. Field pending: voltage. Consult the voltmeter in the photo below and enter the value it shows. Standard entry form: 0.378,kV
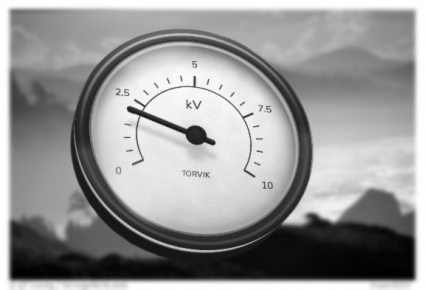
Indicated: 2,kV
